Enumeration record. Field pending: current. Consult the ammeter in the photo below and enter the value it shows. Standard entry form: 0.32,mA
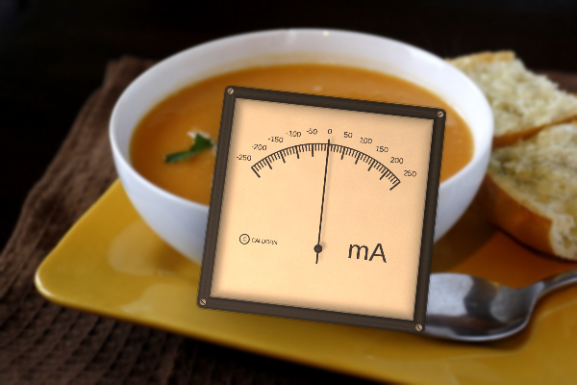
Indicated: 0,mA
